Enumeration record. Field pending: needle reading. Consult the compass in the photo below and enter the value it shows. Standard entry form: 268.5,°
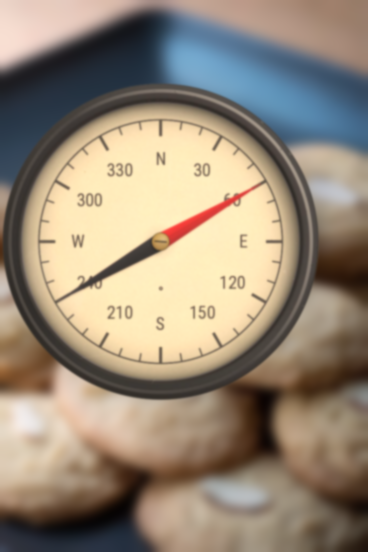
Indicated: 60,°
